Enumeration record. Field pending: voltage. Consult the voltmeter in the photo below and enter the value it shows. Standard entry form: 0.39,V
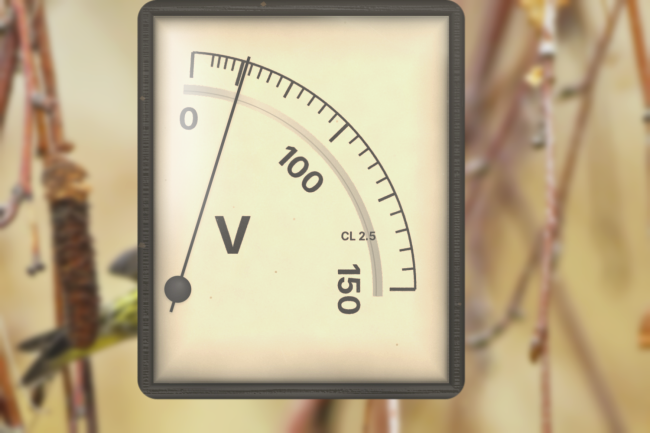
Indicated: 52.5,V
